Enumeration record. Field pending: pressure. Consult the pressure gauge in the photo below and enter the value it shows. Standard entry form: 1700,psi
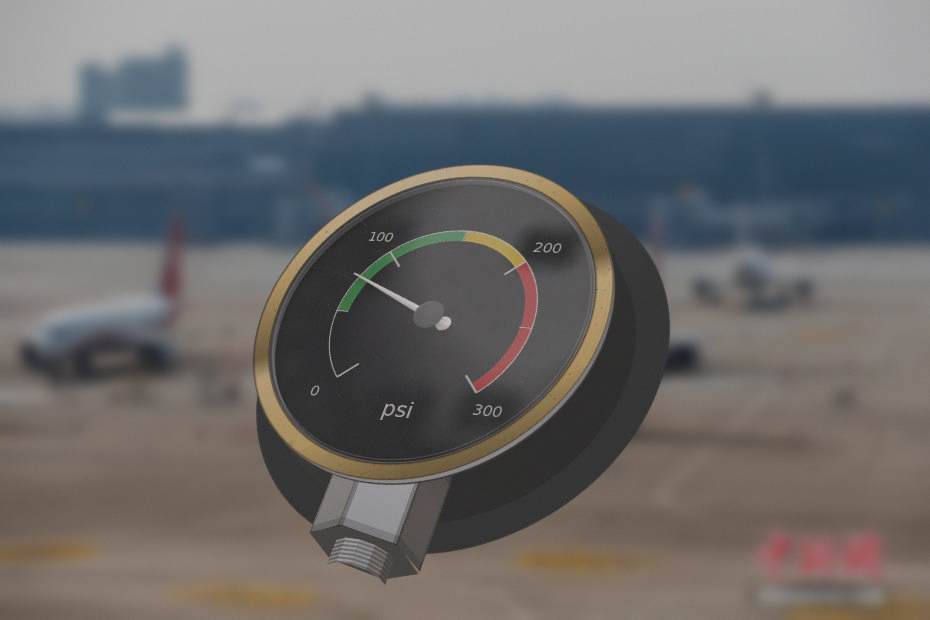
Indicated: 75,psi
